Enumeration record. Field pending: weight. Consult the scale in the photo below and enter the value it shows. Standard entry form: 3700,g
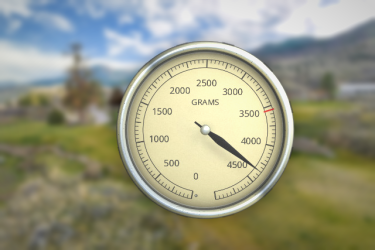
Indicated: 4350,g
